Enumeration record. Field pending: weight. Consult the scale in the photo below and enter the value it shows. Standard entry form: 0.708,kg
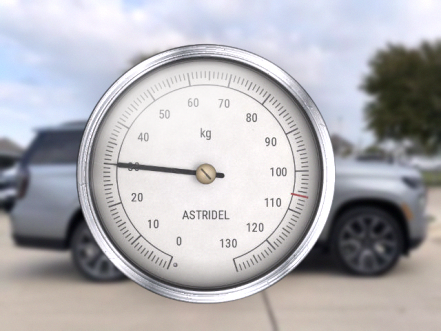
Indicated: 30,kg
